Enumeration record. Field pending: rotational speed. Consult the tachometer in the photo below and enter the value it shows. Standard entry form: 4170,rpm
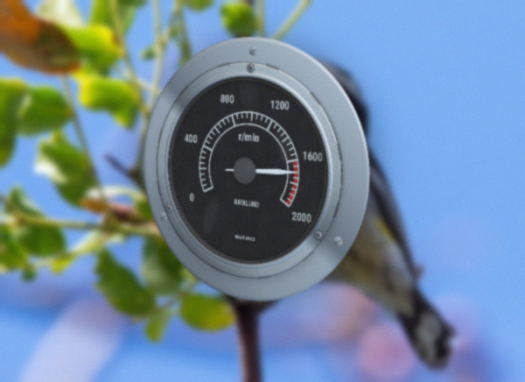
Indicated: 1700,rpm
